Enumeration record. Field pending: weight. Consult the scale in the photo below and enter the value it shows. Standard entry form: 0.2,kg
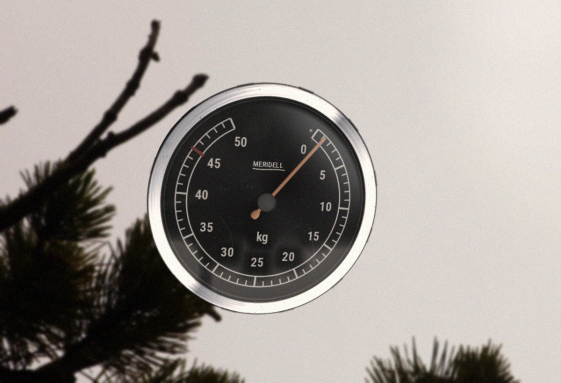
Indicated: 1,kg
